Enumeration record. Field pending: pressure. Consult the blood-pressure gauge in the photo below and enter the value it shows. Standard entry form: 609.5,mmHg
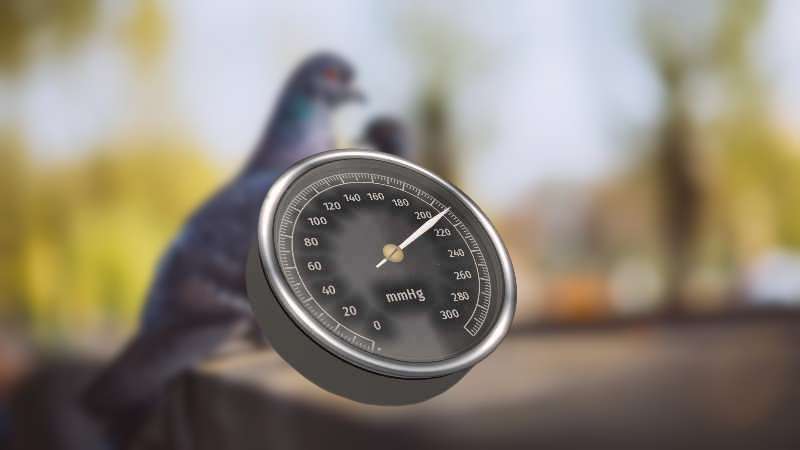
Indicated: 210,mmHg
